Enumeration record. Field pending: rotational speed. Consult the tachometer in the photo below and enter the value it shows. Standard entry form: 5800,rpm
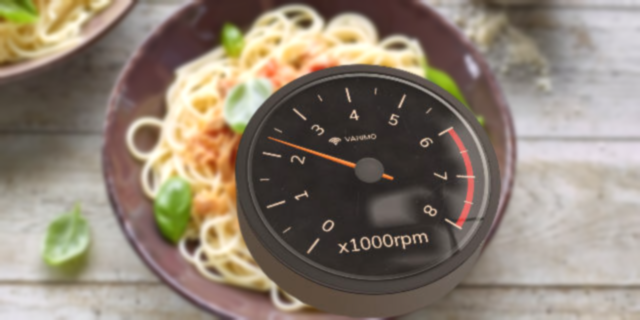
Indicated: 2250,rpm
